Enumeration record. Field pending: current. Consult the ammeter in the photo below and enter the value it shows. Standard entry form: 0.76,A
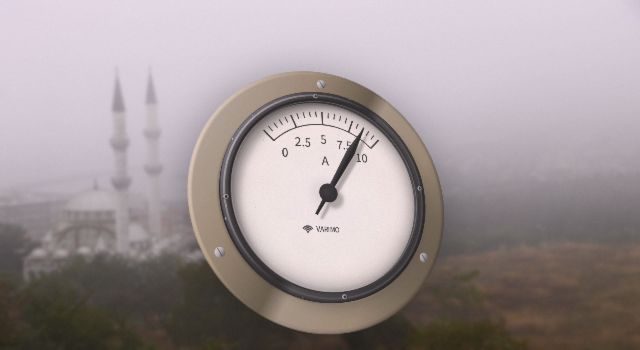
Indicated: 8.5,A
